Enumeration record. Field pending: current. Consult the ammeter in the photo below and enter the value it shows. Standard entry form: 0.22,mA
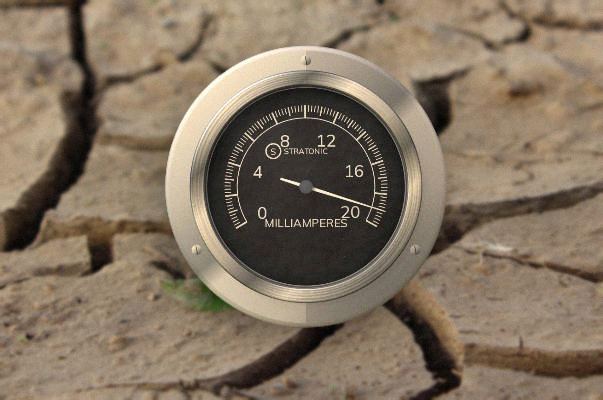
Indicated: 19,mA
